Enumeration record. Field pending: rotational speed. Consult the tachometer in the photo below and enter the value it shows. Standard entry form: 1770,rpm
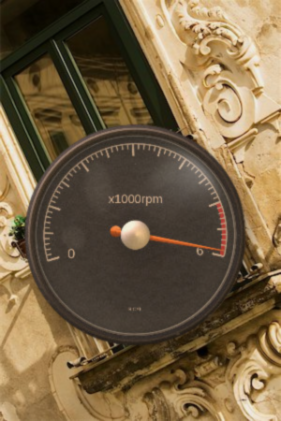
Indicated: 5900,rpm
